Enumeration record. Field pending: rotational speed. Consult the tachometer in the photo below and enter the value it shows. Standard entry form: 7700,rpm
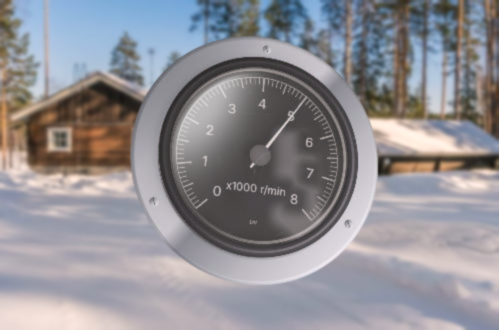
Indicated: 5000,rpm
